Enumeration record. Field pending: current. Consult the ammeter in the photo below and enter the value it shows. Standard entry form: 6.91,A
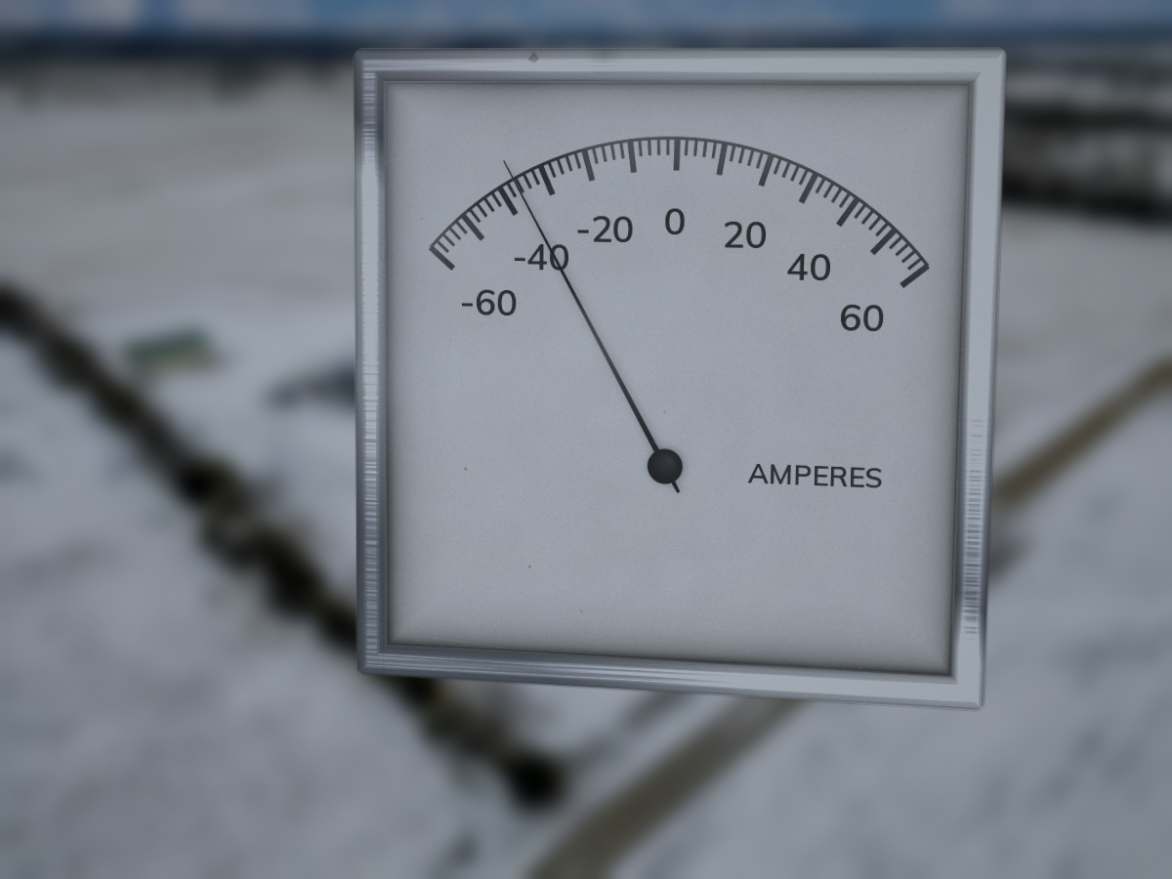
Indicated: -36,A
